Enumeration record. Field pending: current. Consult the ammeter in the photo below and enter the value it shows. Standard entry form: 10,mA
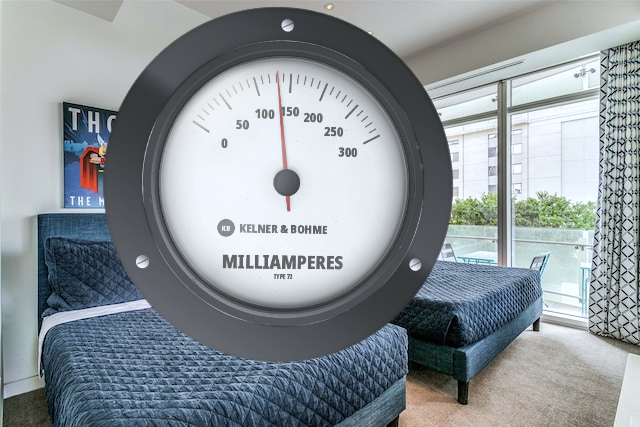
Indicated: 130,mA
